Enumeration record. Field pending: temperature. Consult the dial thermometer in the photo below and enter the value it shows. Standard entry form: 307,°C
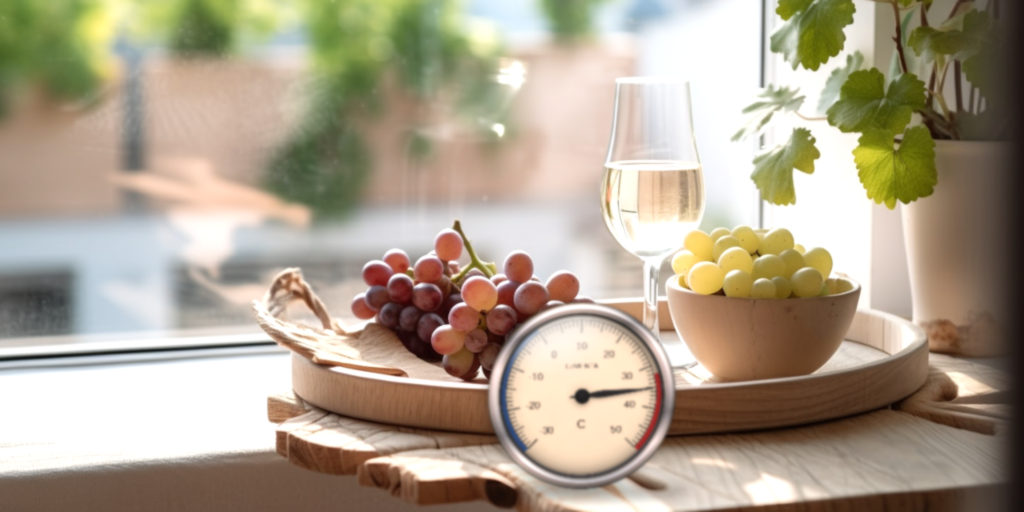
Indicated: 35,°C
